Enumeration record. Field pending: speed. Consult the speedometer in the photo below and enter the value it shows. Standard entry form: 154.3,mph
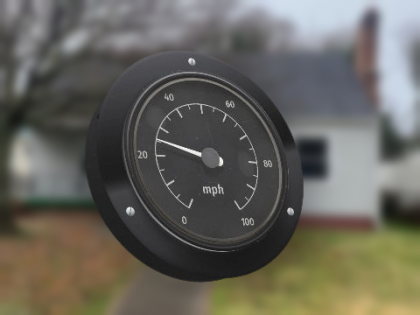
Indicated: 25,mph
